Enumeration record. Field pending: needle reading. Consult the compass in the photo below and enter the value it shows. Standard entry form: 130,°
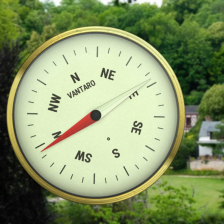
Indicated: 265,°
